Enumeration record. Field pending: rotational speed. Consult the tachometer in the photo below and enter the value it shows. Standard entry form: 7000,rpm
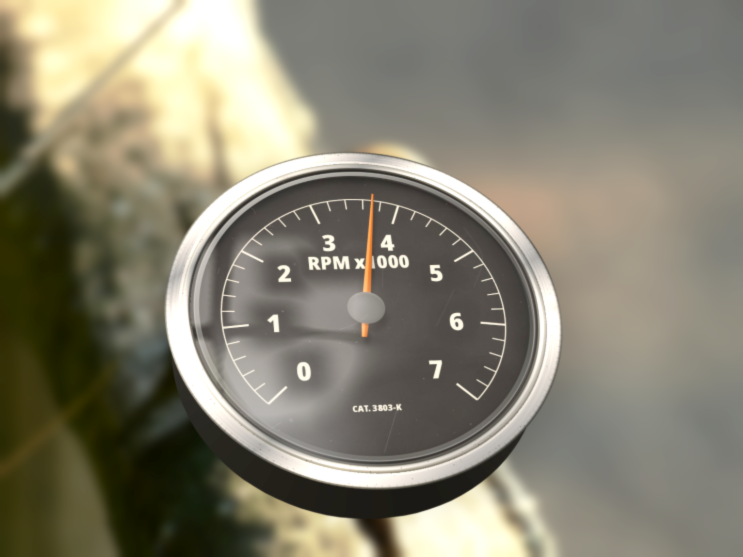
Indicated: 3700,rpm
